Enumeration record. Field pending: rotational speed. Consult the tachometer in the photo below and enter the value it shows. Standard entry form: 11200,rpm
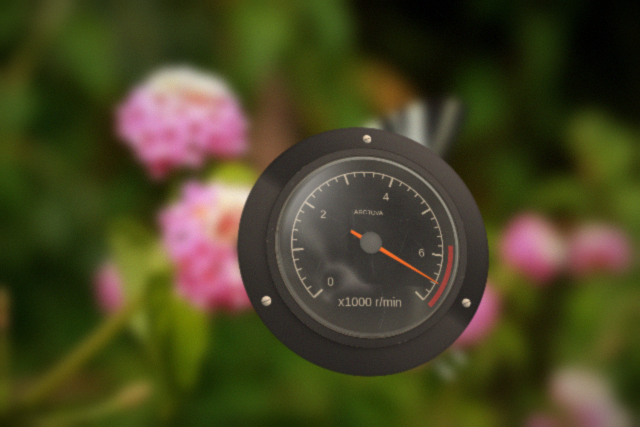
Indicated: 6600,rpm
